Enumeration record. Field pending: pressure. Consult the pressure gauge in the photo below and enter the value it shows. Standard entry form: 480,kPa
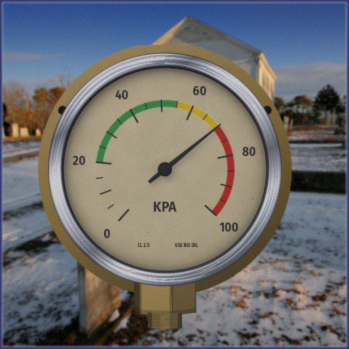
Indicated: 70,kPa
